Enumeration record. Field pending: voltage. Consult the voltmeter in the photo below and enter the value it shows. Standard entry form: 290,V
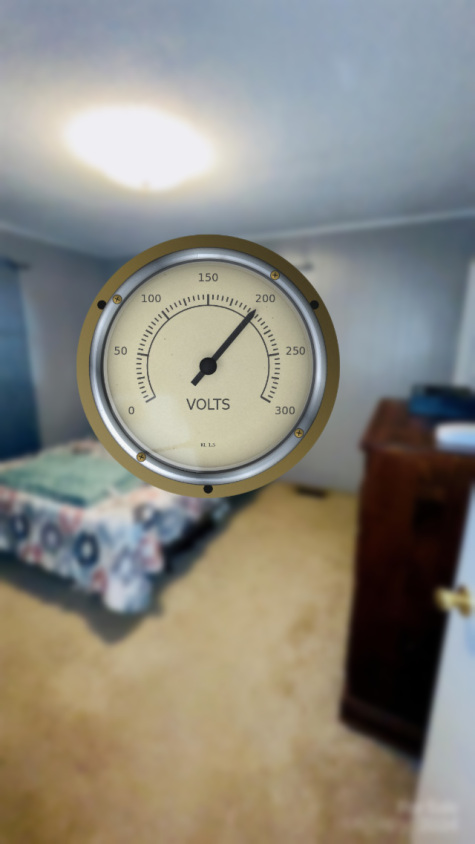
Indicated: 200,V
